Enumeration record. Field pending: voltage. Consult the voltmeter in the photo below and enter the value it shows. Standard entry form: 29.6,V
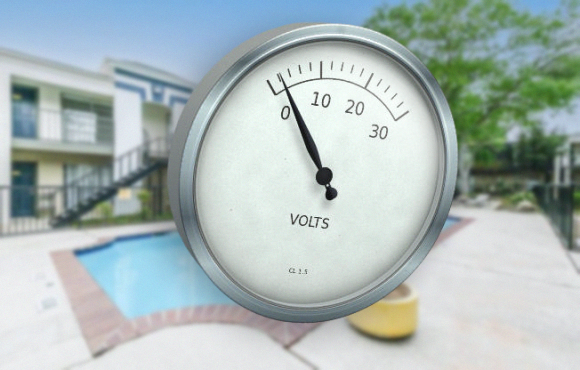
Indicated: 2,V
